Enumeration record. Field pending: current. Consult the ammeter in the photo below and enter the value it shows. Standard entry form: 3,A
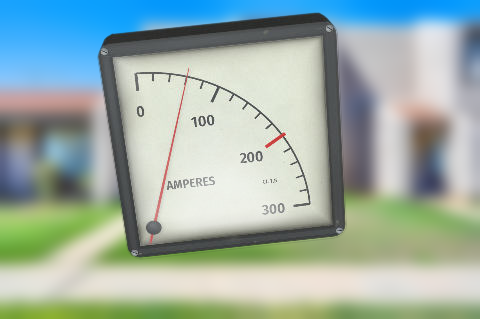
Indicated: 60,A
